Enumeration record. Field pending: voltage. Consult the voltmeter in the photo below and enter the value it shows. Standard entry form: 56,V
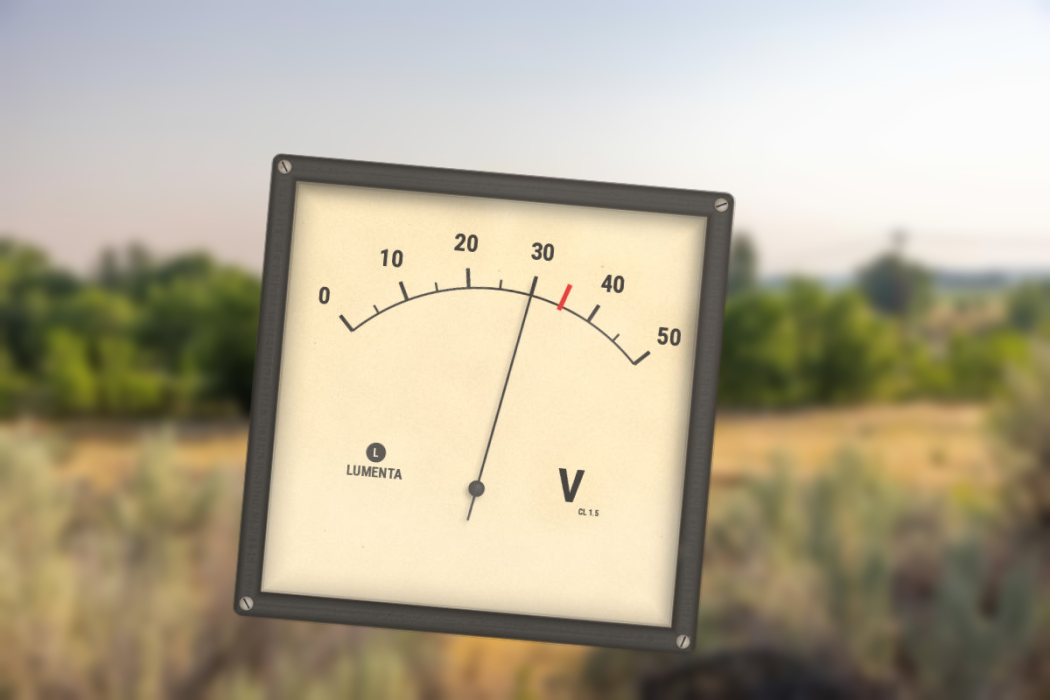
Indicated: 30,V
